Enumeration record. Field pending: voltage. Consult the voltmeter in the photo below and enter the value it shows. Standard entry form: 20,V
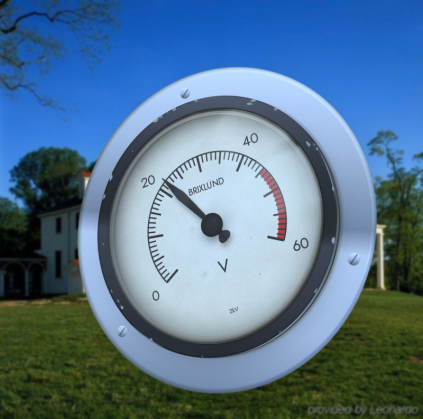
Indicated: 22,V
